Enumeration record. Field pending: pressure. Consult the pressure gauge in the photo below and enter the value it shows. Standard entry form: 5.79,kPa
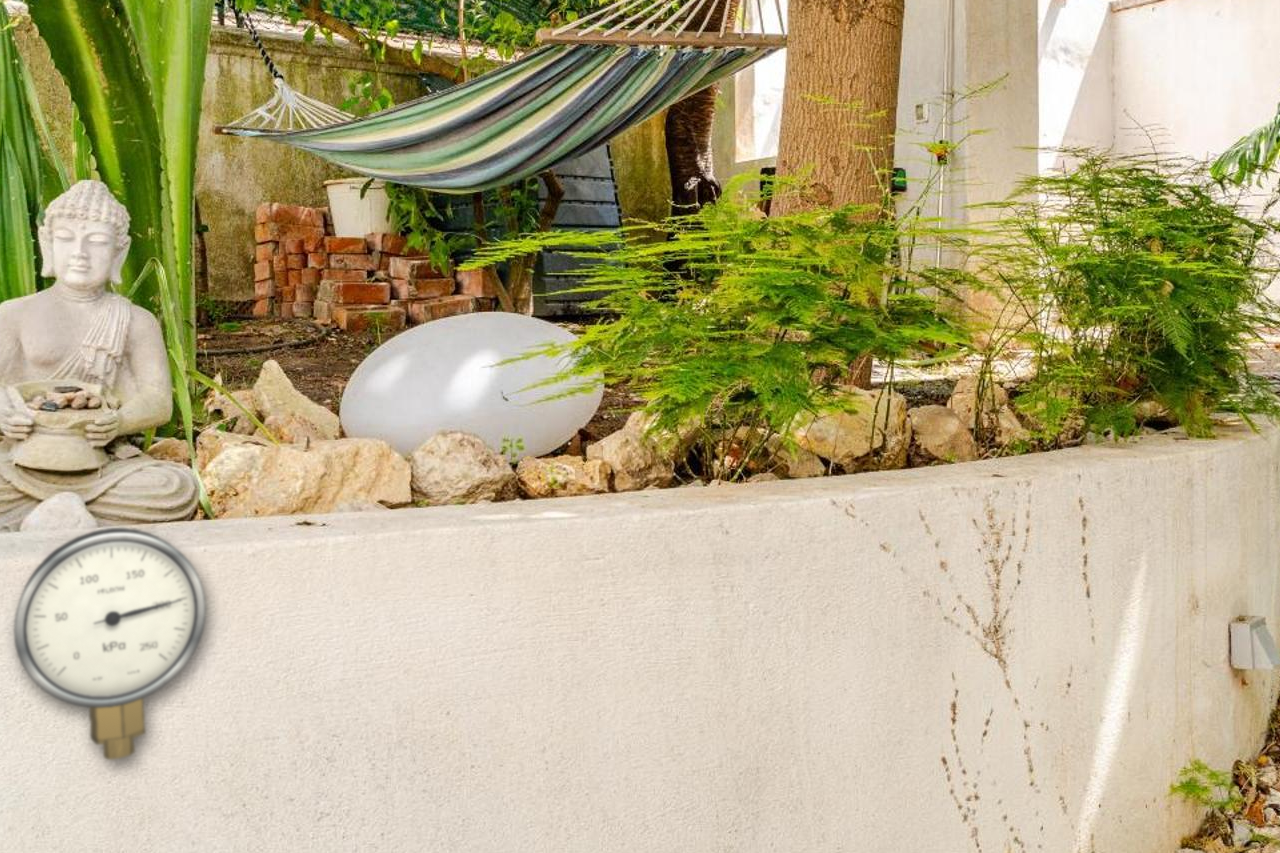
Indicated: 200,kPa
